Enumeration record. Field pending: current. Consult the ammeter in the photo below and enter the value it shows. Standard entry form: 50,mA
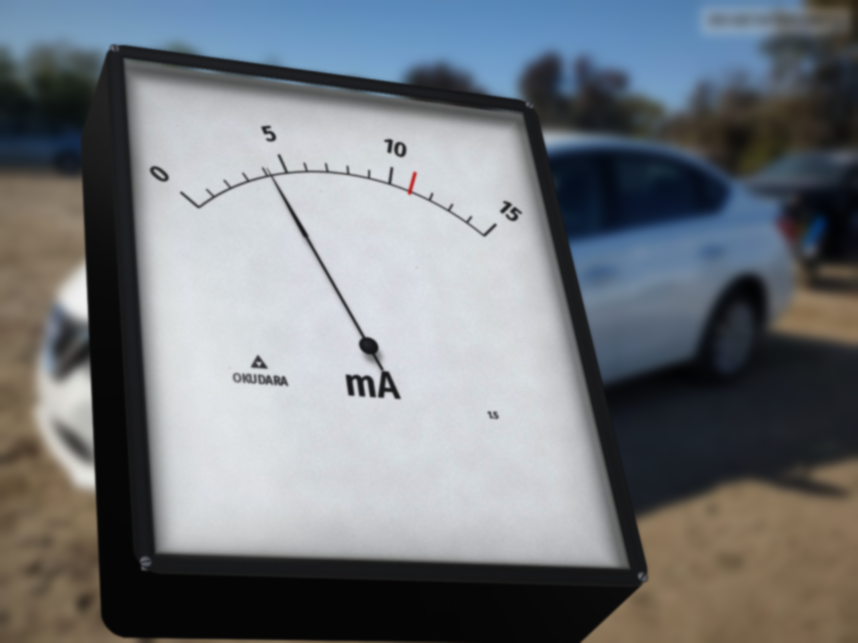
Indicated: 4,mA
